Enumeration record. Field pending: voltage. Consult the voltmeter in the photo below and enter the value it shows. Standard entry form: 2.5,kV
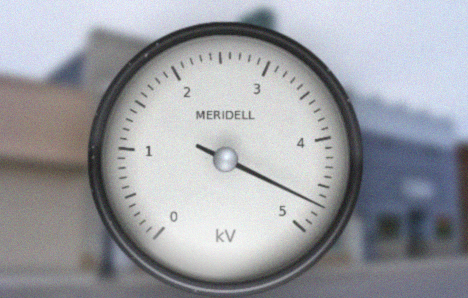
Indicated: 4.7,kV
